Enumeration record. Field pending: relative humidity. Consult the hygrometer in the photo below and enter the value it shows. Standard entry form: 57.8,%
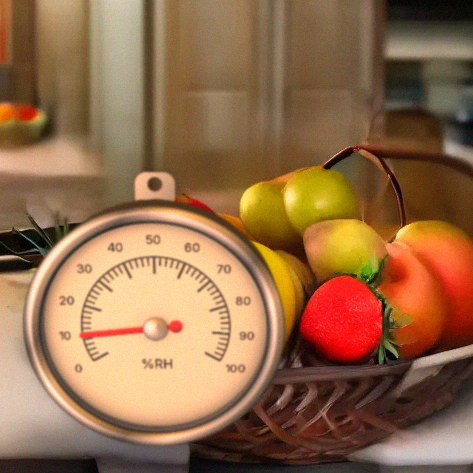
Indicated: 10,%
